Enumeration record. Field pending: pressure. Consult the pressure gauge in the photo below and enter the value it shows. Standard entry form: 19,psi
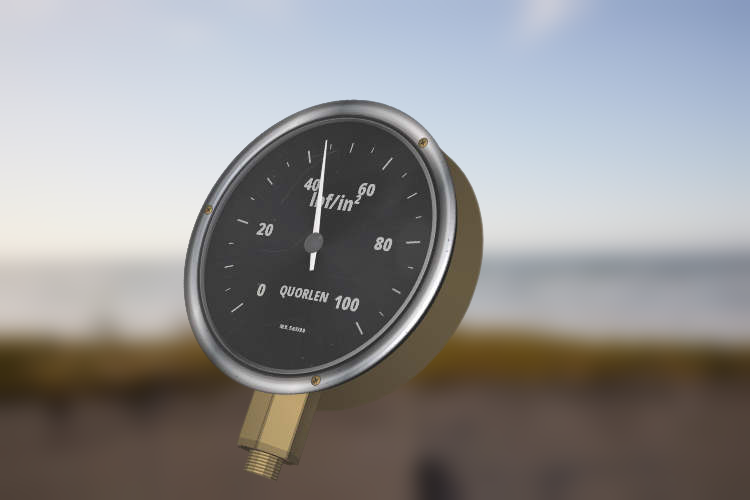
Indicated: 45,psi
